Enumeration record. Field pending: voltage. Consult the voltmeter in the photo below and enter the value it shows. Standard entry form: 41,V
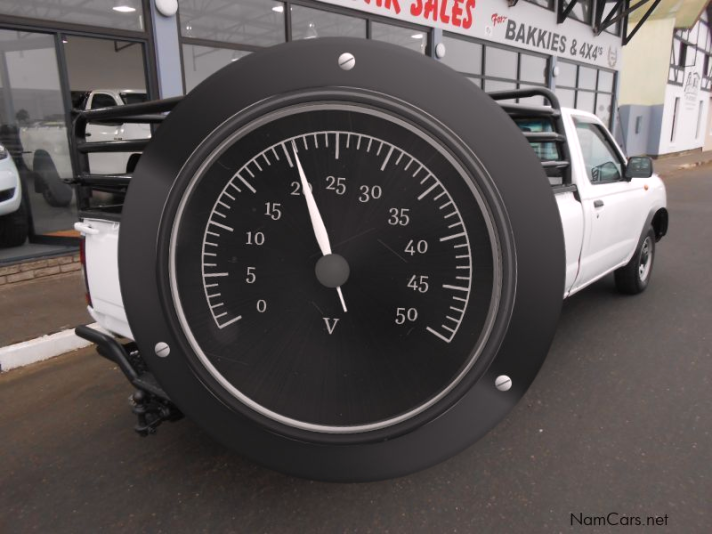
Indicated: 21,V
